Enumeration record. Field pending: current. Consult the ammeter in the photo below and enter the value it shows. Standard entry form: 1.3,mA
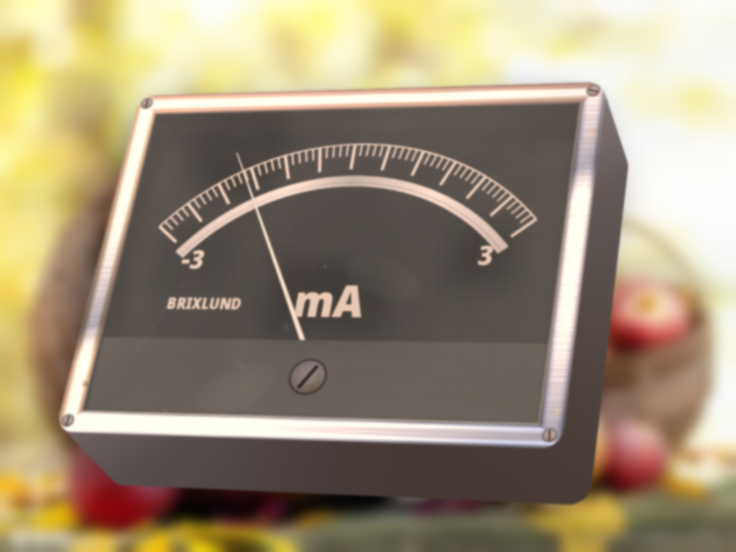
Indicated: -1.6,mA
